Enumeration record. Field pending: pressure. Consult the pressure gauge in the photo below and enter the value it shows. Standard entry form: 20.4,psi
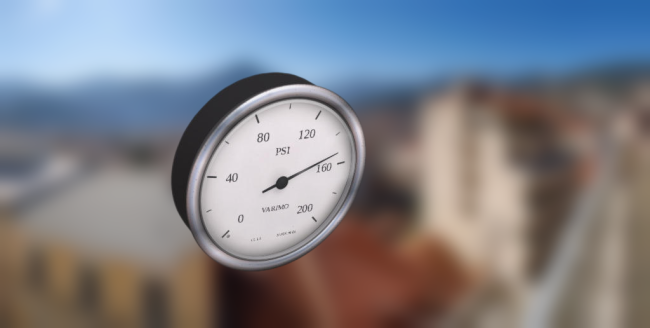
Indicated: 150,psi
